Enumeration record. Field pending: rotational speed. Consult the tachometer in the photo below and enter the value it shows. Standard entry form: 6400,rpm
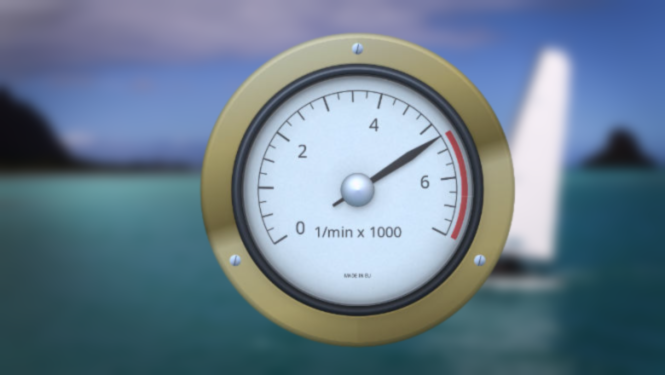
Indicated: 5250,rpm
